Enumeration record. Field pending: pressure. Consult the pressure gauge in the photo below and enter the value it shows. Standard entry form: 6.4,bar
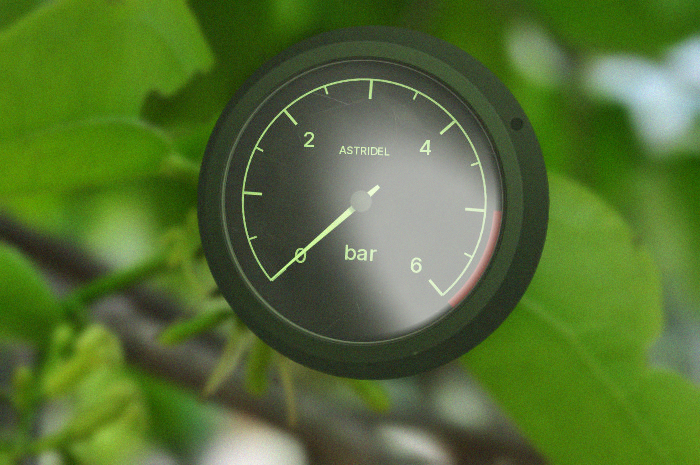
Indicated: 0,bar
